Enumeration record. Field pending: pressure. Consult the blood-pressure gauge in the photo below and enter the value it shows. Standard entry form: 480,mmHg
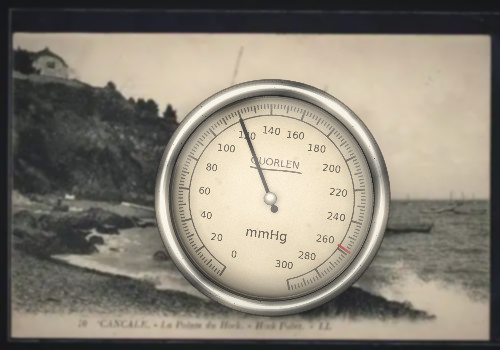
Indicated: 120,mmHg
